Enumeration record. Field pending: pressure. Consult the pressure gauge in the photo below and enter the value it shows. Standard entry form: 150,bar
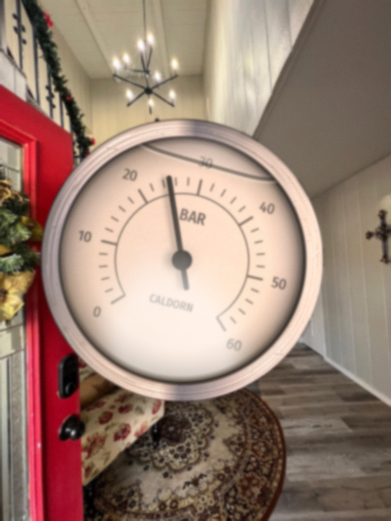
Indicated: 25,bar
